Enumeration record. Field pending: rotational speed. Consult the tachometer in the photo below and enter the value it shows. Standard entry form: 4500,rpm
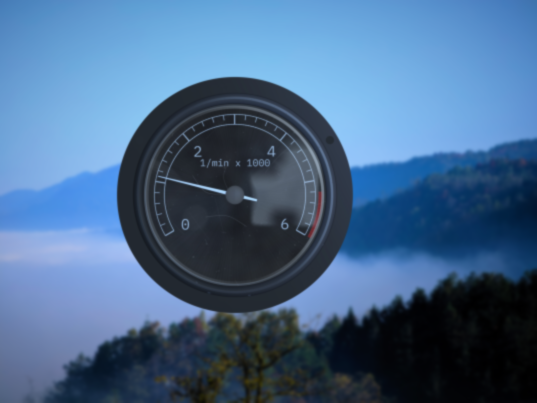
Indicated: 1100,rpm
